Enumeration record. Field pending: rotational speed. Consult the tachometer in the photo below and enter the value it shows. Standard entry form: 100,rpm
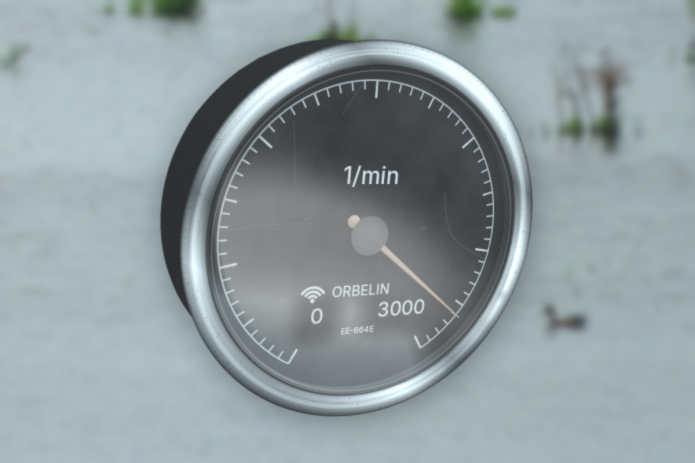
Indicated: 2800,rpm
